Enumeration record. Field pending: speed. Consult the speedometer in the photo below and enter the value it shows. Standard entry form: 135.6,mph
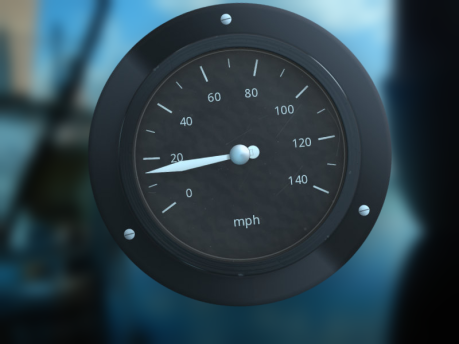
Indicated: 15,mph
